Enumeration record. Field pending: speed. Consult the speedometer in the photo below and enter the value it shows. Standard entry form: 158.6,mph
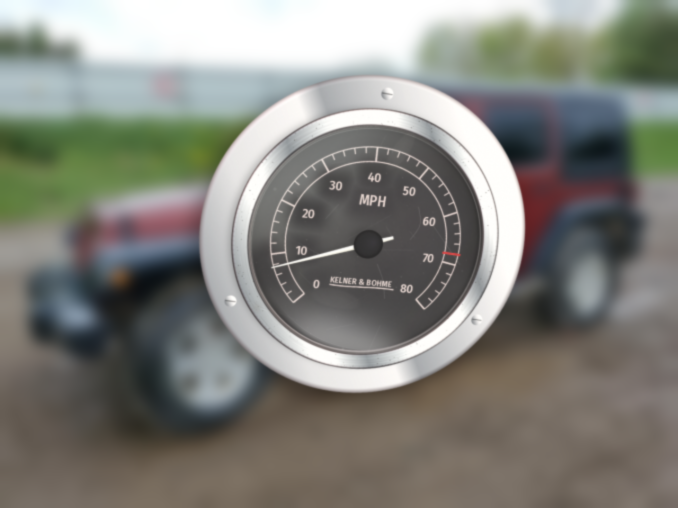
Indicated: 8,mph
